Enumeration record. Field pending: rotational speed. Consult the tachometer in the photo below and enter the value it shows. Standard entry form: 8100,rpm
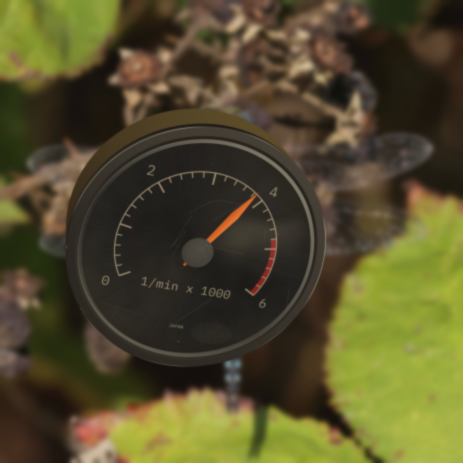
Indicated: 3800,rpm
